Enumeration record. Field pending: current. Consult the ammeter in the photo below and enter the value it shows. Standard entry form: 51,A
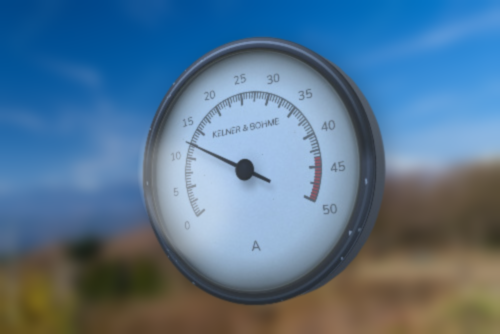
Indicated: 12.5,A
